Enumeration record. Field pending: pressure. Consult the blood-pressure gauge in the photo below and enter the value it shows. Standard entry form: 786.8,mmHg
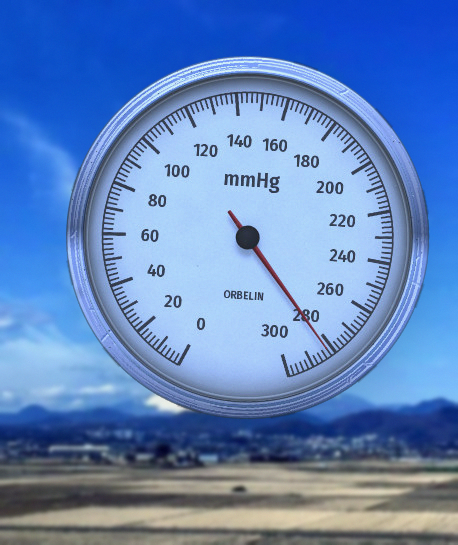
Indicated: 282,mmHg
